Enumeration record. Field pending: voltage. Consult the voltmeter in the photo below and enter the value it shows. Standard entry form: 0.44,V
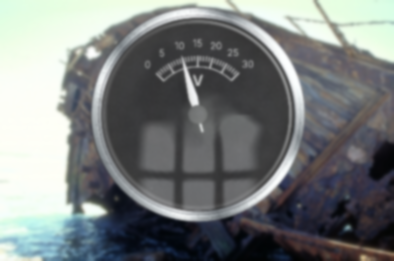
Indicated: 10,V
